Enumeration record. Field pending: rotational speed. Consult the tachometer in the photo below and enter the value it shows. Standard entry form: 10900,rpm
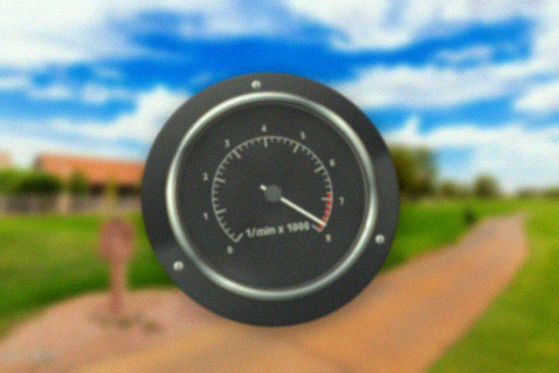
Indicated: 7800,rpm
